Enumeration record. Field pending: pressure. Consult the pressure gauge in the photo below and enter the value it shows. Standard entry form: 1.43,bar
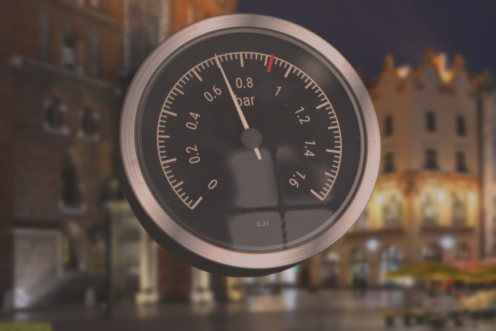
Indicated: 0.7,bar
